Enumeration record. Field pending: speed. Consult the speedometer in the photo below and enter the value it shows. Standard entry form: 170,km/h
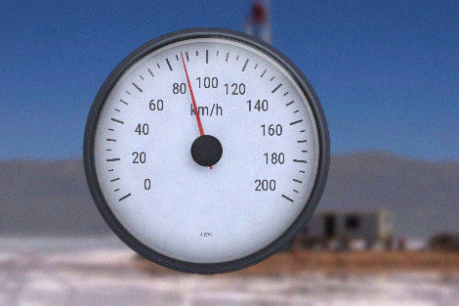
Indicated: 87.5,km/h
